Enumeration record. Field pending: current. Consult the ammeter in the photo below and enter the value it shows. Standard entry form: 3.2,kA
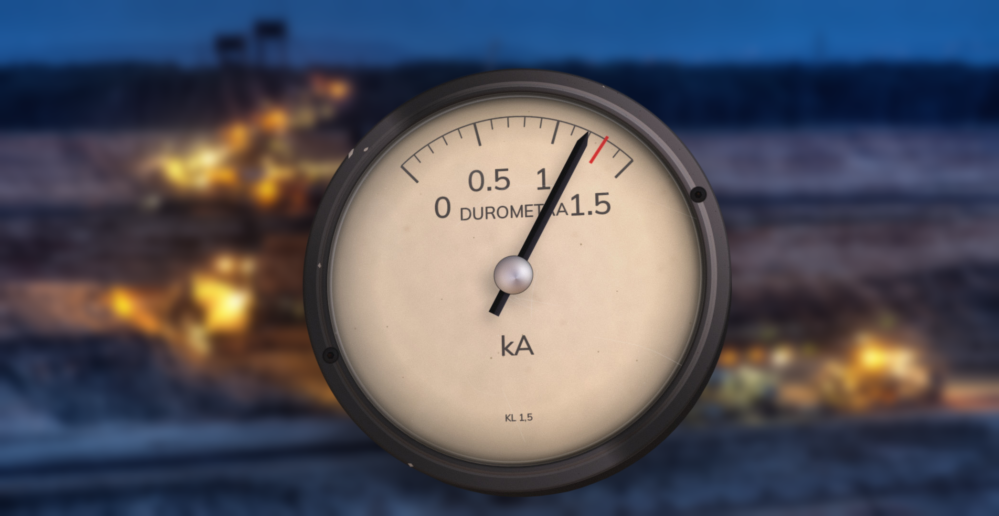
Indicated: 1.2,kA
